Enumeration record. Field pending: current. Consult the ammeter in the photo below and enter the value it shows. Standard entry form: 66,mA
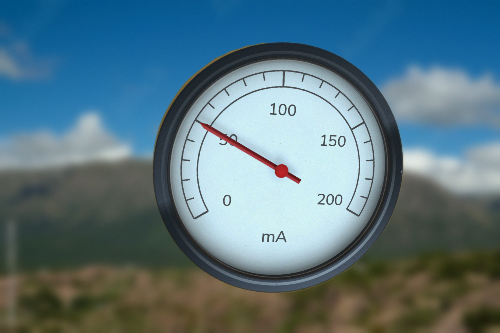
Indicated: 50,mA
